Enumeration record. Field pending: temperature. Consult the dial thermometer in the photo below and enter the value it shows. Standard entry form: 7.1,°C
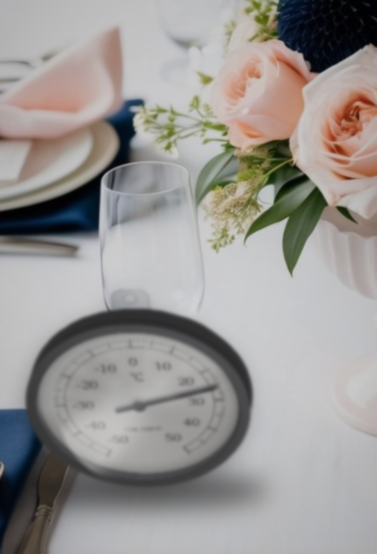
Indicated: 25,°C
